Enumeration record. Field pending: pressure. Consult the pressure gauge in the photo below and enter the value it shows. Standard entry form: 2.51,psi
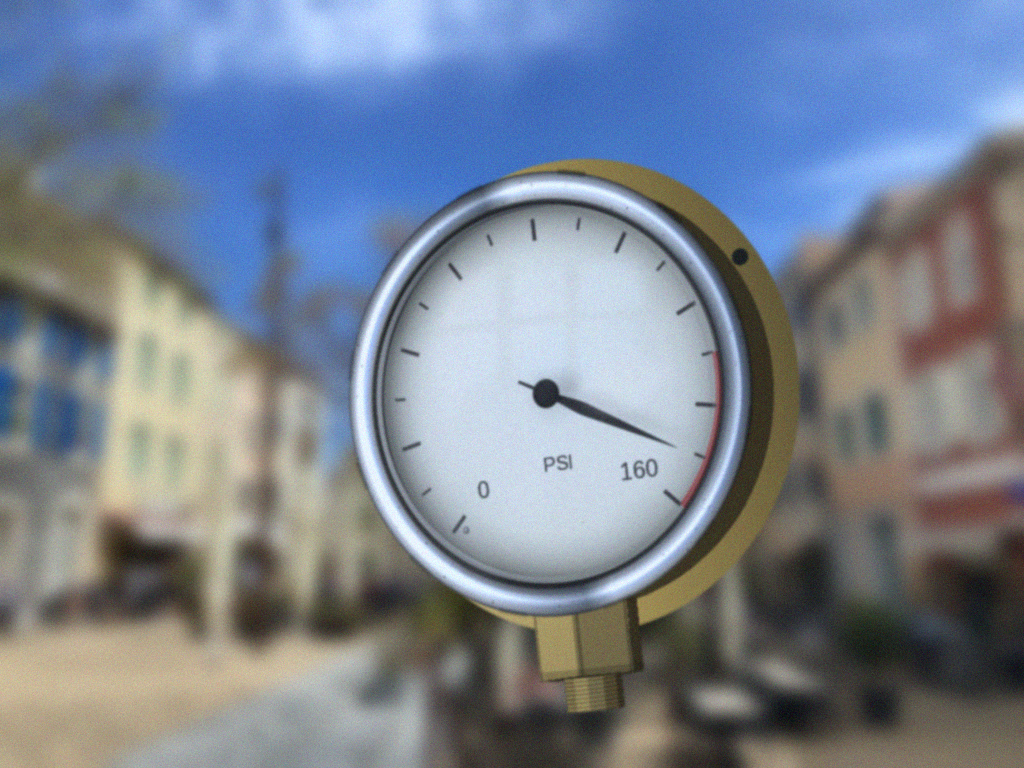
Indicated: 150,psi
